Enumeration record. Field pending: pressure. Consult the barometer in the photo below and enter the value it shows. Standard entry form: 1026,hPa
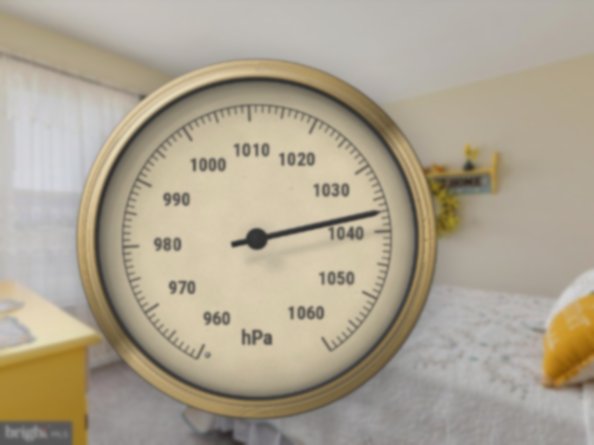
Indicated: 1037,hPa
